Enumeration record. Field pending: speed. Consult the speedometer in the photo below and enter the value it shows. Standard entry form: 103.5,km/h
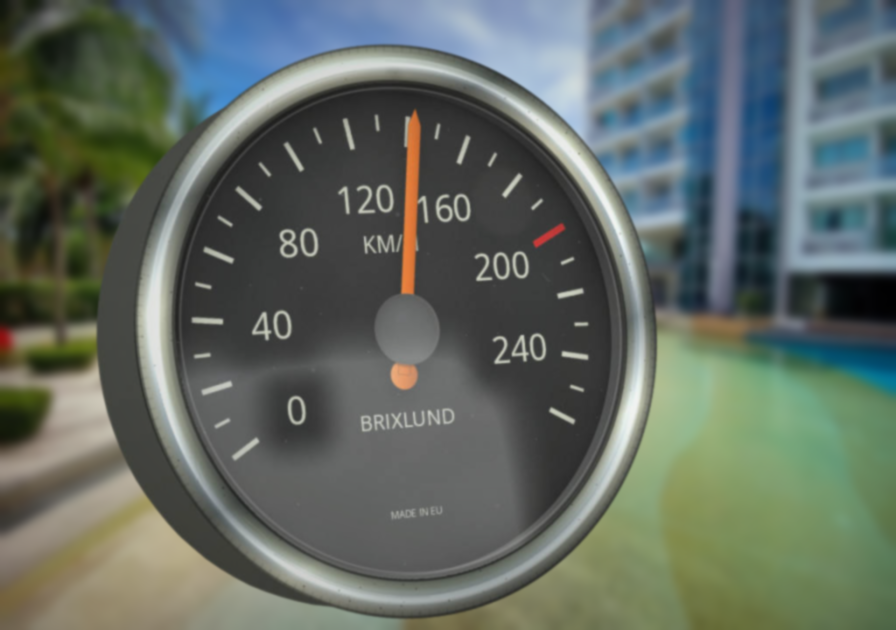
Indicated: 140,km/h
